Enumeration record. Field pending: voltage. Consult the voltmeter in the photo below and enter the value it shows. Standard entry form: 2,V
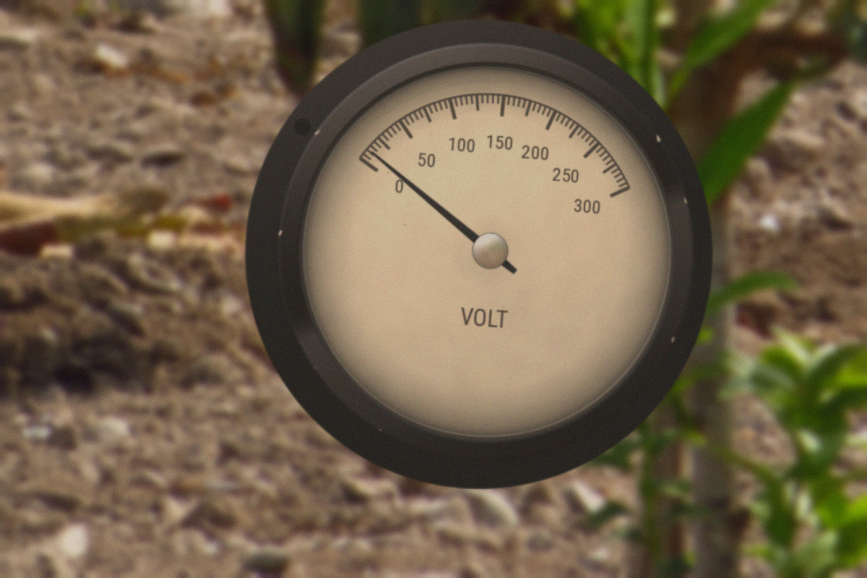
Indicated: 10,V
